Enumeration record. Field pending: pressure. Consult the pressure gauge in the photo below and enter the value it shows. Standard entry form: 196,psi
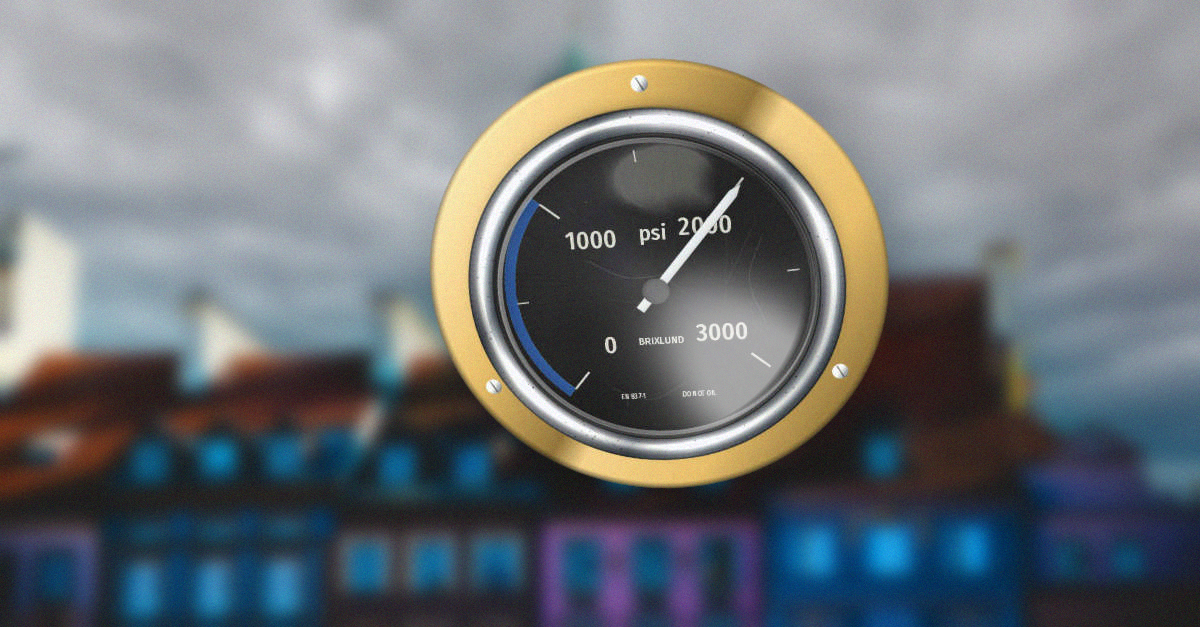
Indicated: 2000,psi
